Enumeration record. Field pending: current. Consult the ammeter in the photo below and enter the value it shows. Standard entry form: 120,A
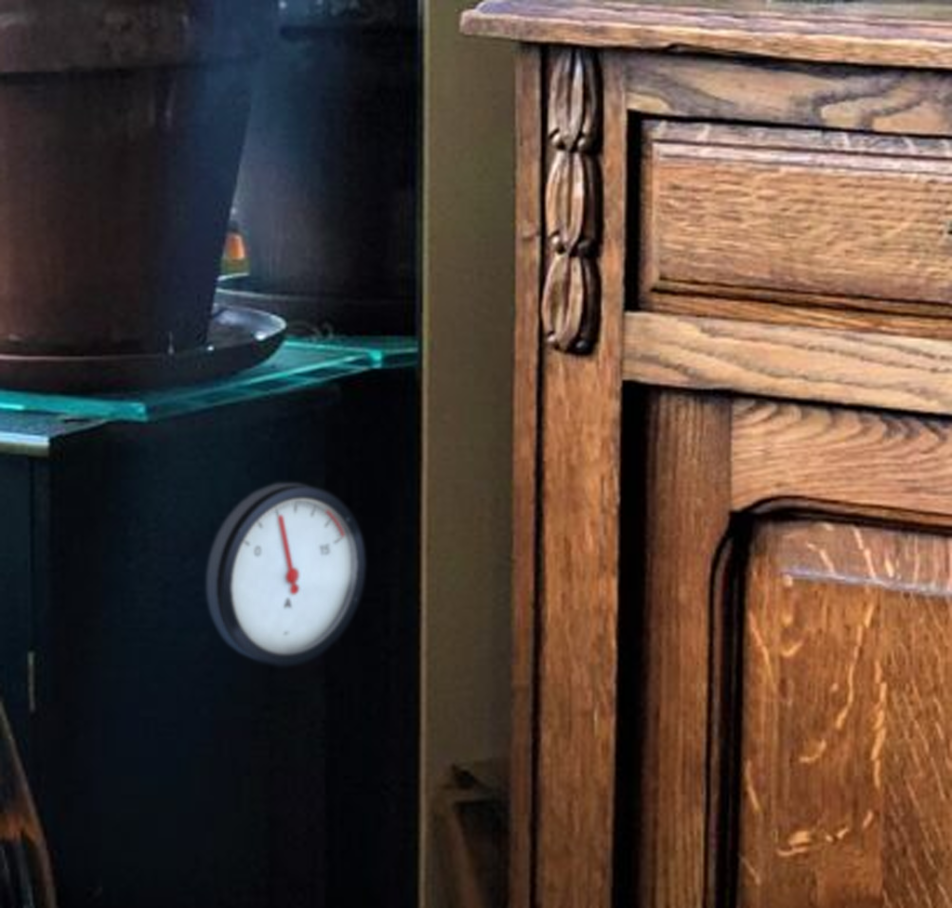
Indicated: 5,A
